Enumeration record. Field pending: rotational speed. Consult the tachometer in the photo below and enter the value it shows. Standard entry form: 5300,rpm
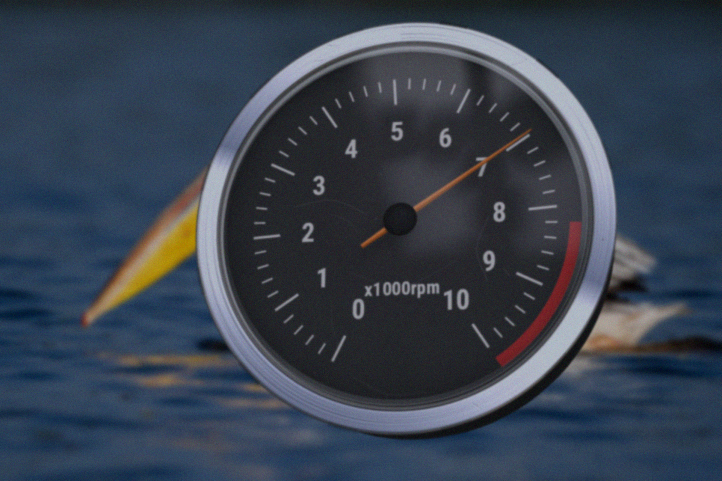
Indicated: 7000,rpm
